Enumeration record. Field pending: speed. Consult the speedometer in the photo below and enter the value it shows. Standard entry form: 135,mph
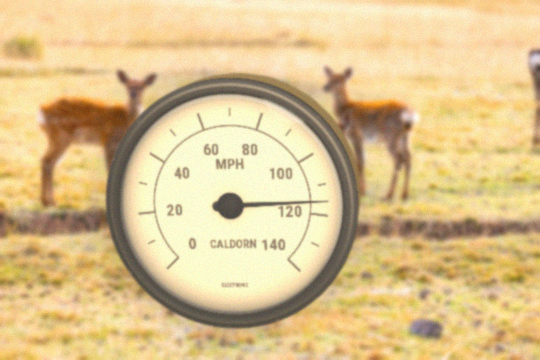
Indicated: 115,mph
